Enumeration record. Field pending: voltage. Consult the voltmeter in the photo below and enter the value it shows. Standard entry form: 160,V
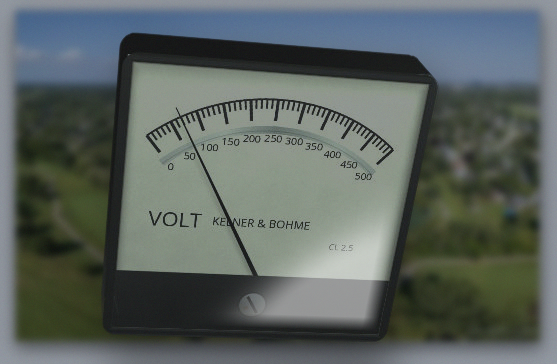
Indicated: 70,V
